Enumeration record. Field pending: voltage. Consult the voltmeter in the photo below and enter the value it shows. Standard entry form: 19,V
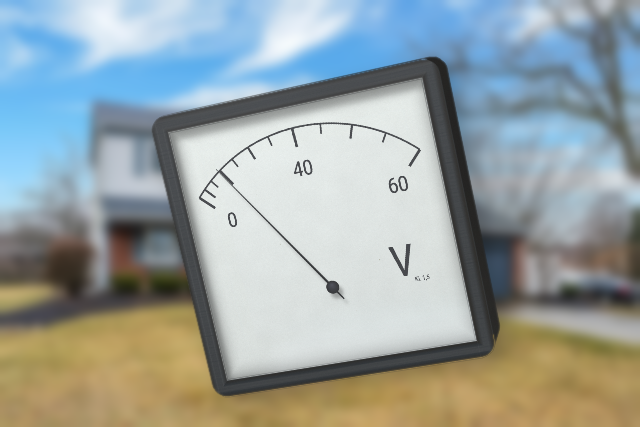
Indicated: 20,V
